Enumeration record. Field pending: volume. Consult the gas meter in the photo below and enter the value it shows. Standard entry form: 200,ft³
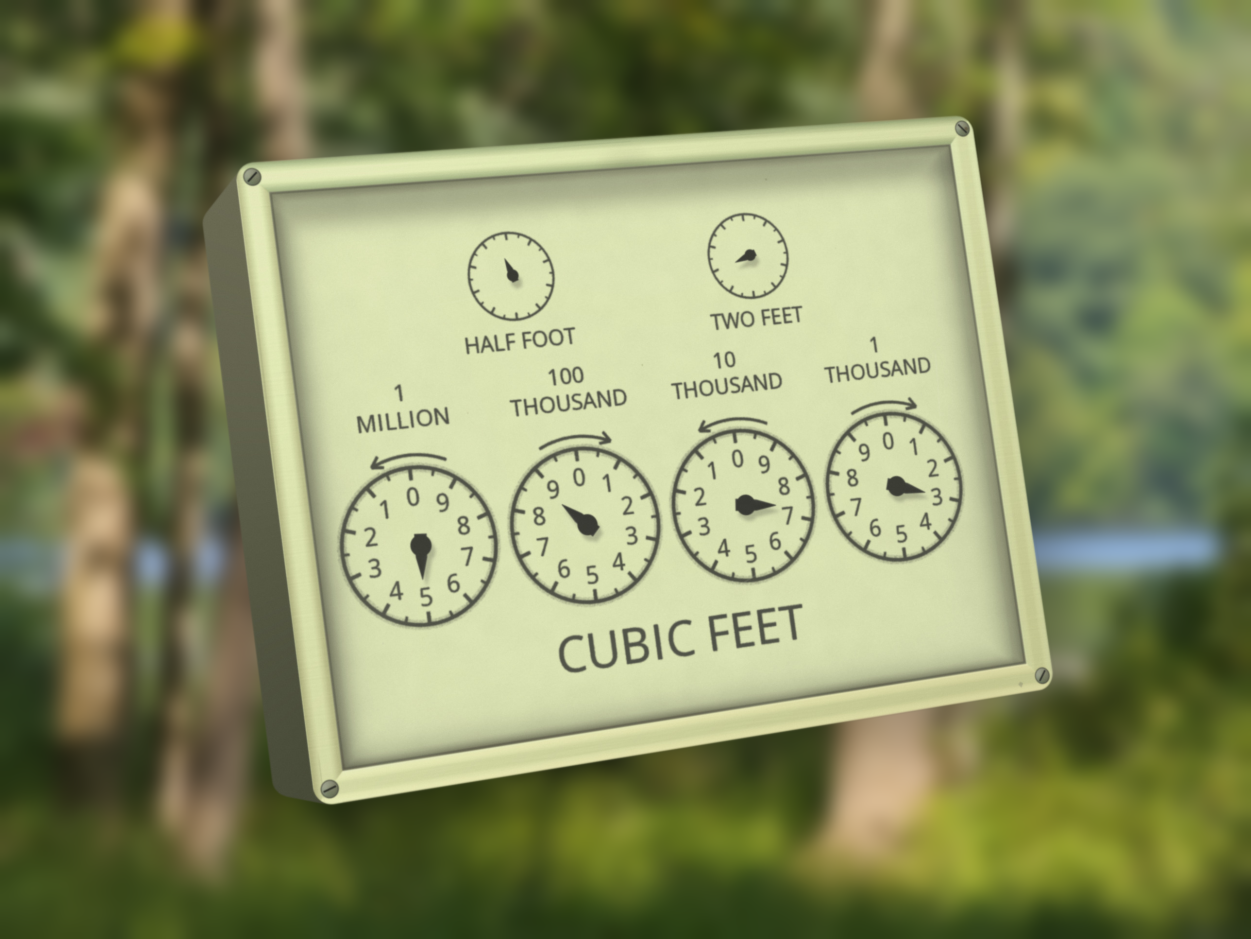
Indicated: 487300,ft³
